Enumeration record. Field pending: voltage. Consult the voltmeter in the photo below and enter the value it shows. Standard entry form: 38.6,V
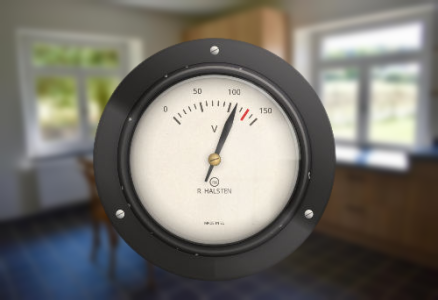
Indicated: 110,V
